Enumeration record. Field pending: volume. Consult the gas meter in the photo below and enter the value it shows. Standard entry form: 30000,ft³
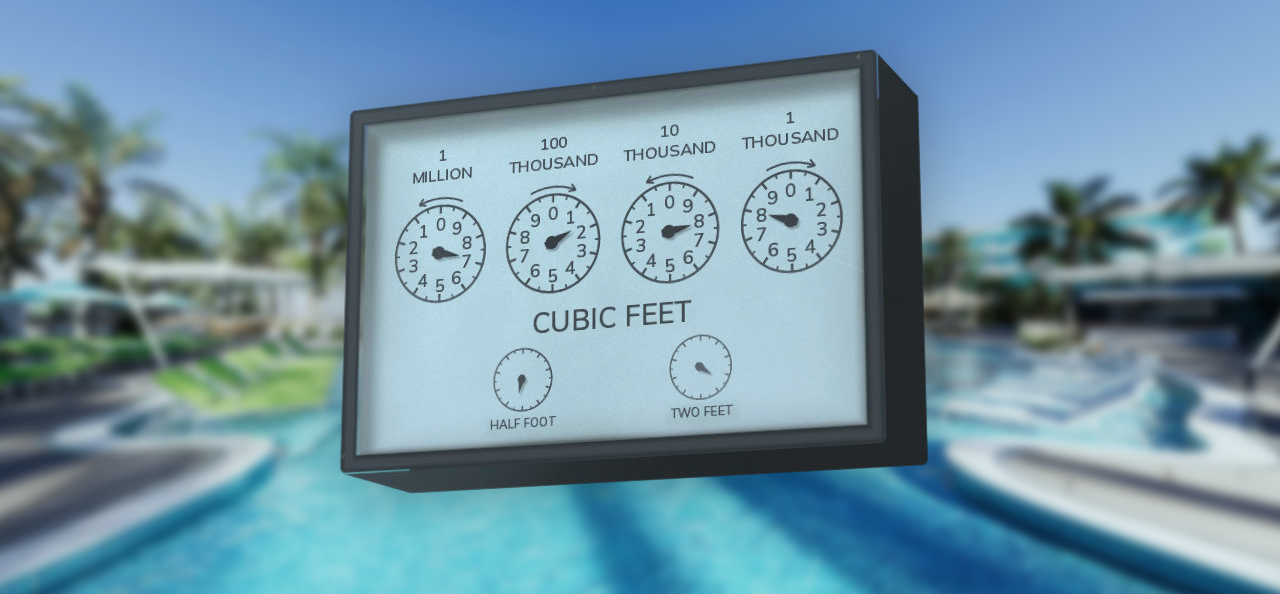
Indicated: 717800,ft³
